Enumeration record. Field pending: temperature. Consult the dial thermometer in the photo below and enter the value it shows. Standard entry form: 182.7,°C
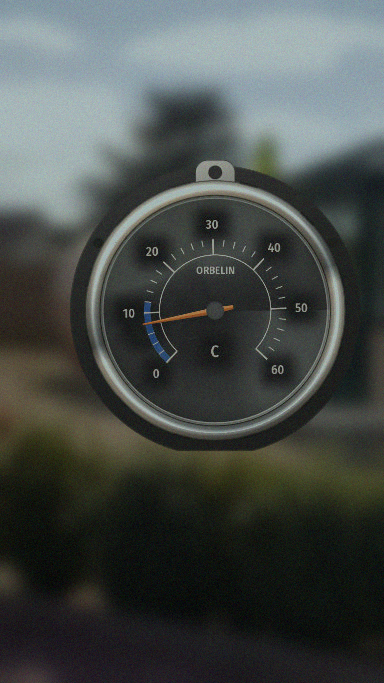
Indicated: 8,°C
